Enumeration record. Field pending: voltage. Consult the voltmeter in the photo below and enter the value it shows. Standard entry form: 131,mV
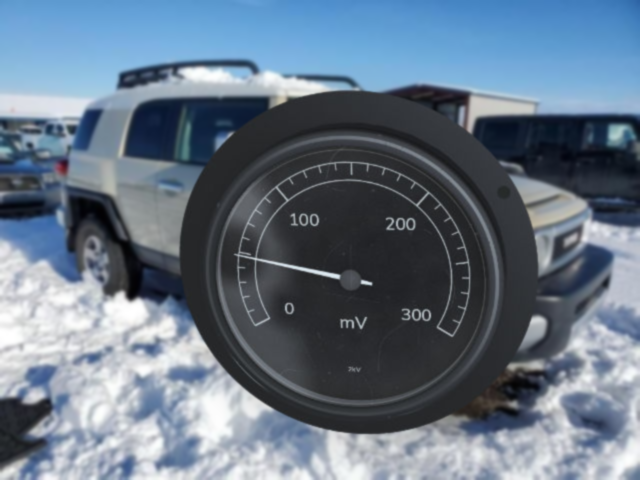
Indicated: 50,mV
